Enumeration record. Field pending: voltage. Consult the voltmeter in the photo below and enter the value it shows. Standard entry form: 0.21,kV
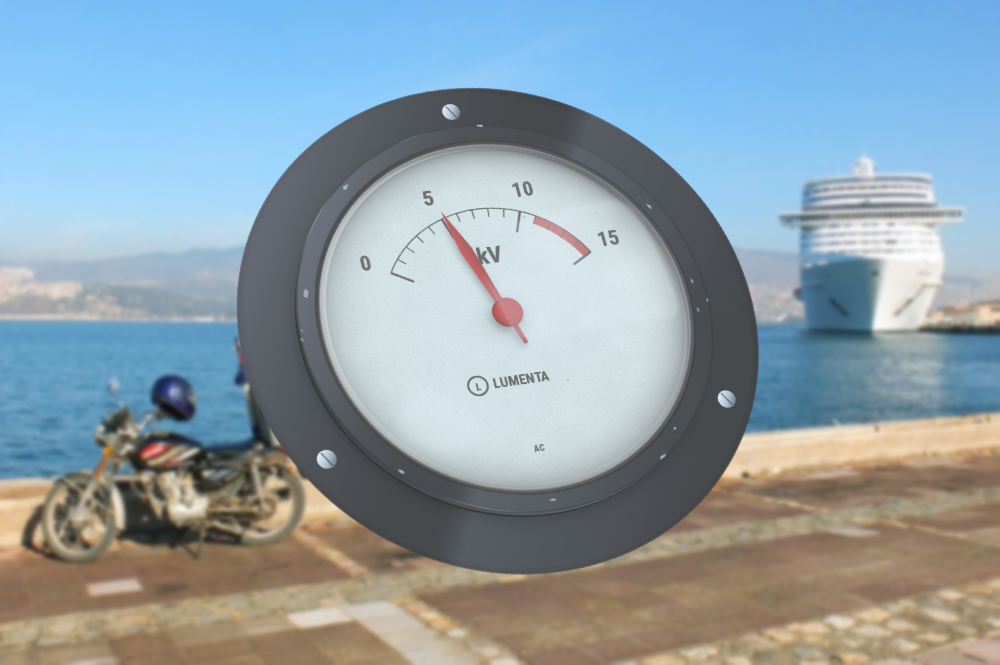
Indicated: 5,kV
